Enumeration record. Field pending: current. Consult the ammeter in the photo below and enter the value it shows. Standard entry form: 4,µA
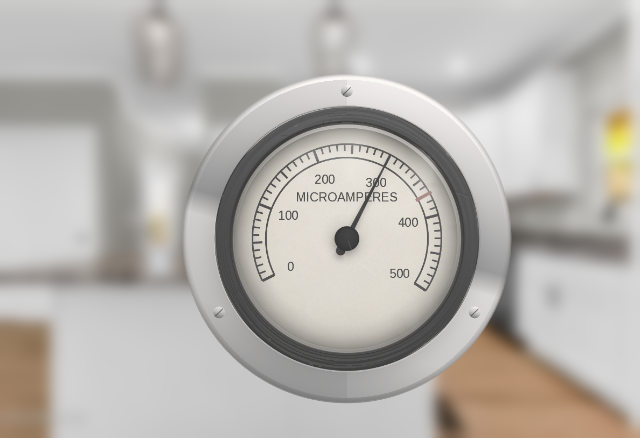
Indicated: 300,µA
